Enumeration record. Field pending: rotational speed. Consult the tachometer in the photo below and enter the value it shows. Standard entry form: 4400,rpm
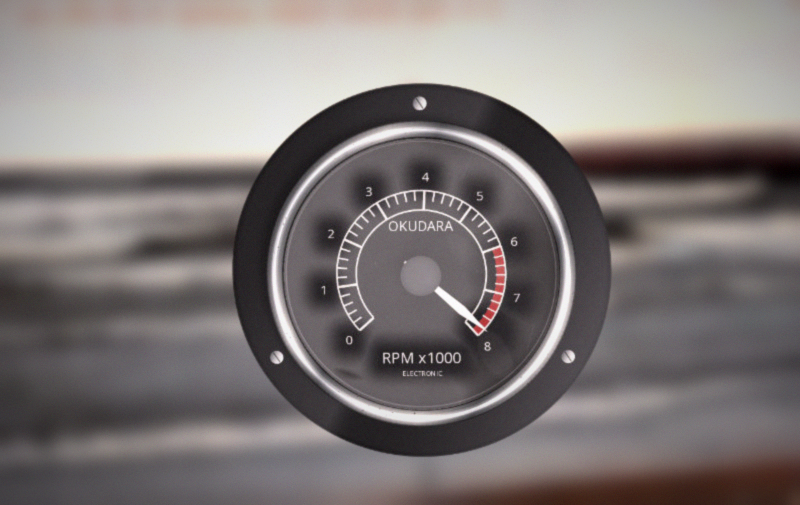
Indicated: 7800,rpm
